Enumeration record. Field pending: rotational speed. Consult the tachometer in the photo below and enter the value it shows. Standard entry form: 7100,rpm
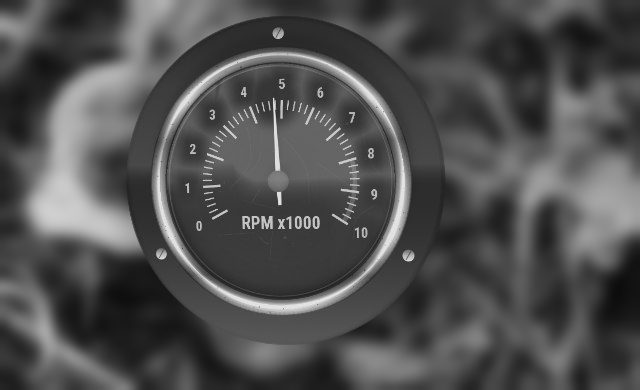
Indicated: 4800,rpm
